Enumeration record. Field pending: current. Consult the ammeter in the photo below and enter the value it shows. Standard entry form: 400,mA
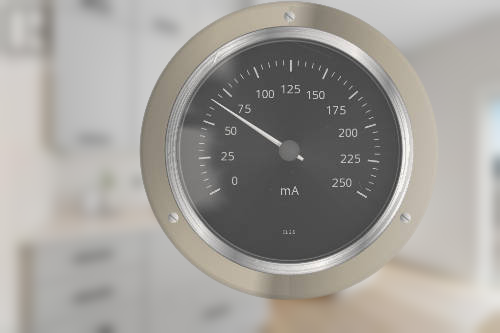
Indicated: 65,mA
